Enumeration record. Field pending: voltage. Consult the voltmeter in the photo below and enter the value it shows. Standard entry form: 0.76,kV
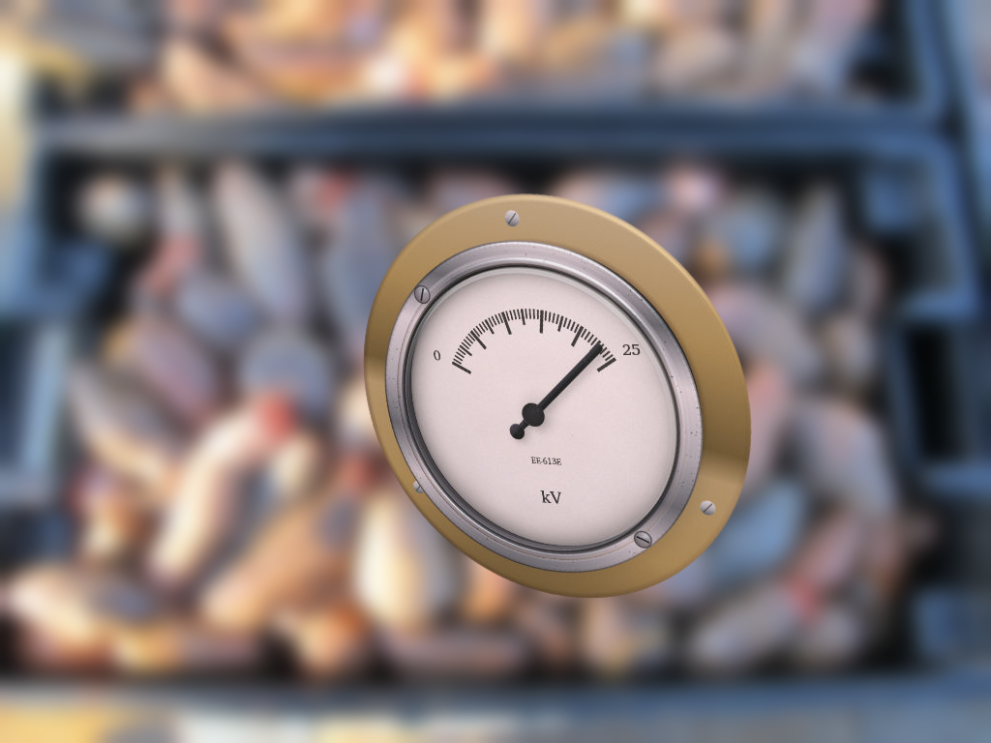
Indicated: 23,kV
